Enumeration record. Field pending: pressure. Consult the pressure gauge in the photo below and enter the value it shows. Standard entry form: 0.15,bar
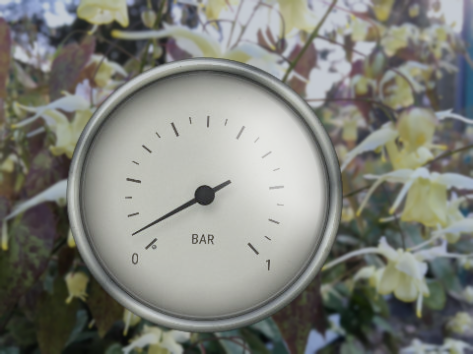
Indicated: 0.05,bar
